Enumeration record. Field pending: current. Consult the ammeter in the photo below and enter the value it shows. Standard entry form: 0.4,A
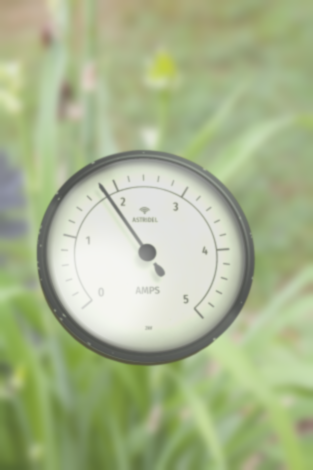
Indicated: 1.8,A
